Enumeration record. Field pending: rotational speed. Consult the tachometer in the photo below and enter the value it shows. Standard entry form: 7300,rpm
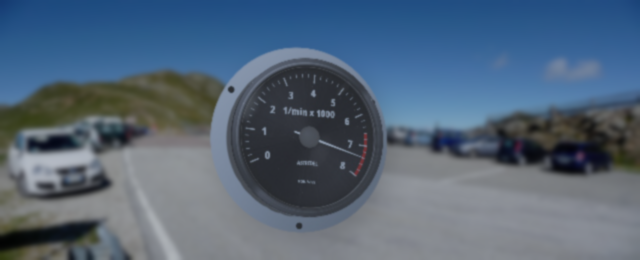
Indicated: 7400,rpm
